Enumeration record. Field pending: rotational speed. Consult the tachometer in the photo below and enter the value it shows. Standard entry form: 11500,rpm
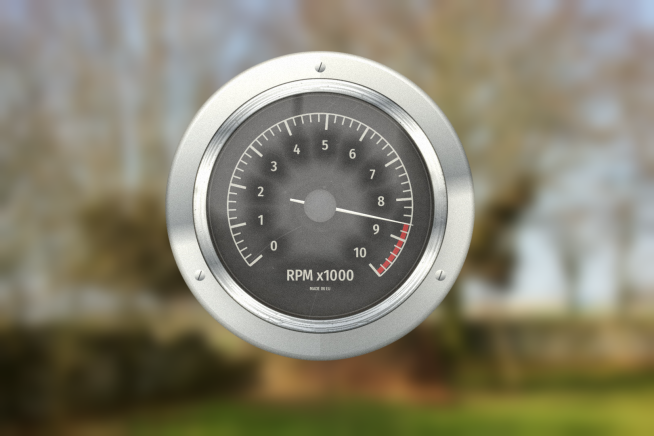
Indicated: 8600,rpm
